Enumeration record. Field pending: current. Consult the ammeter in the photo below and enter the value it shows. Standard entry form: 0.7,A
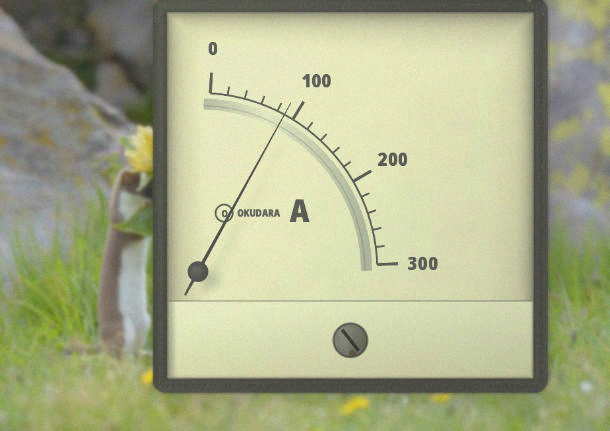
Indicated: 90,A
